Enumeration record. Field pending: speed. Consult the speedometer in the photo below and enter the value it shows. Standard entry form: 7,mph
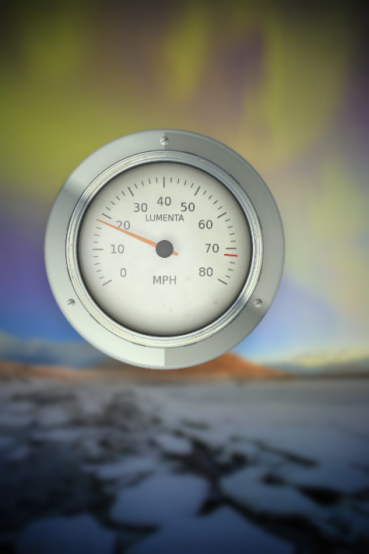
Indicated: 18,mph
